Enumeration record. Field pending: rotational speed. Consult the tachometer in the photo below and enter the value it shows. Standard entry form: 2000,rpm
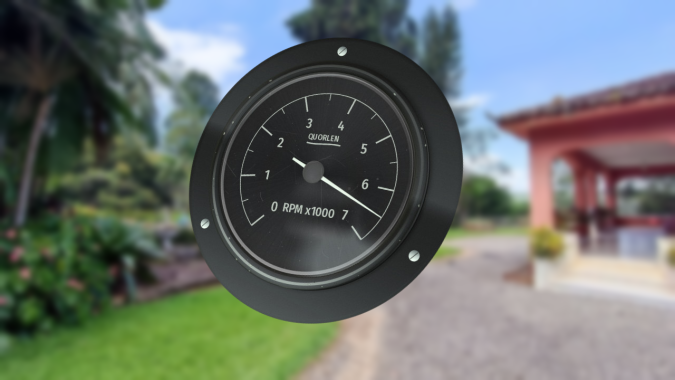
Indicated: 6500,rpm
